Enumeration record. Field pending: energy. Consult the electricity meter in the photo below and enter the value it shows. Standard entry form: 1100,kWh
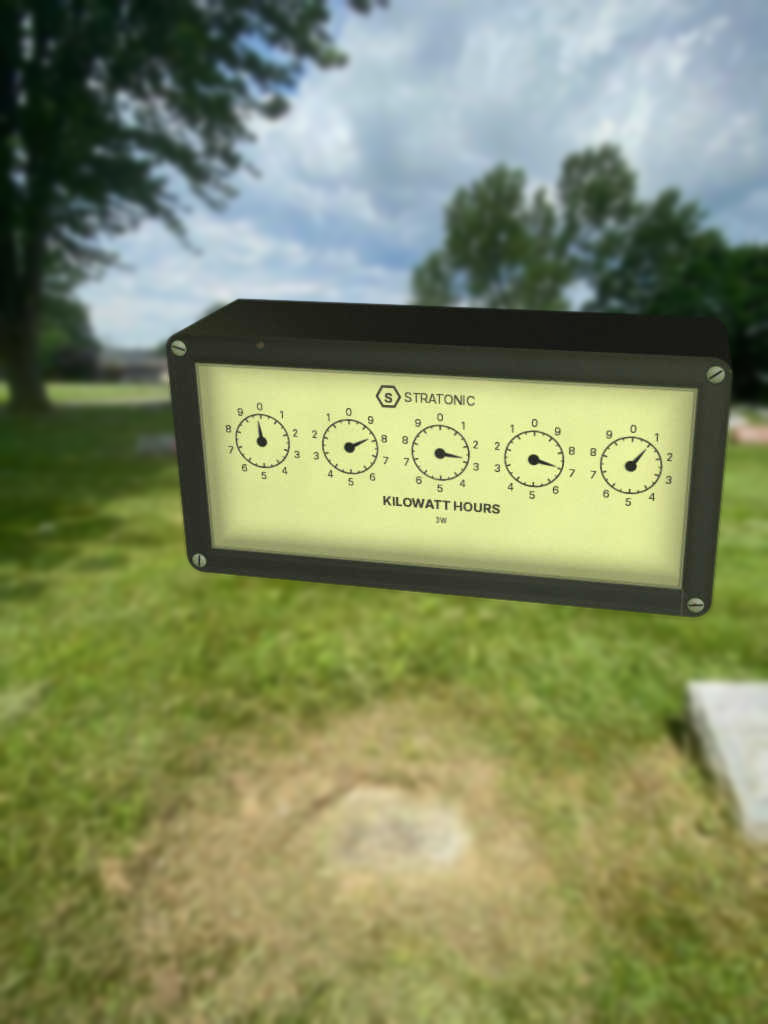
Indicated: 98271,kWh
